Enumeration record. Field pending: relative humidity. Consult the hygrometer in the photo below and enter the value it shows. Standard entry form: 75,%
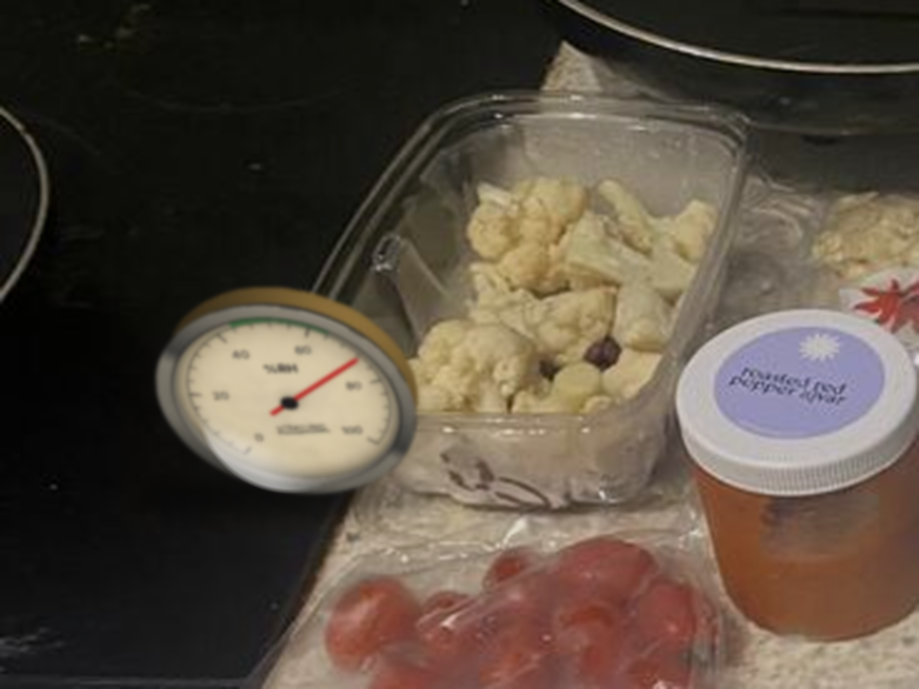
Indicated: 72,%
